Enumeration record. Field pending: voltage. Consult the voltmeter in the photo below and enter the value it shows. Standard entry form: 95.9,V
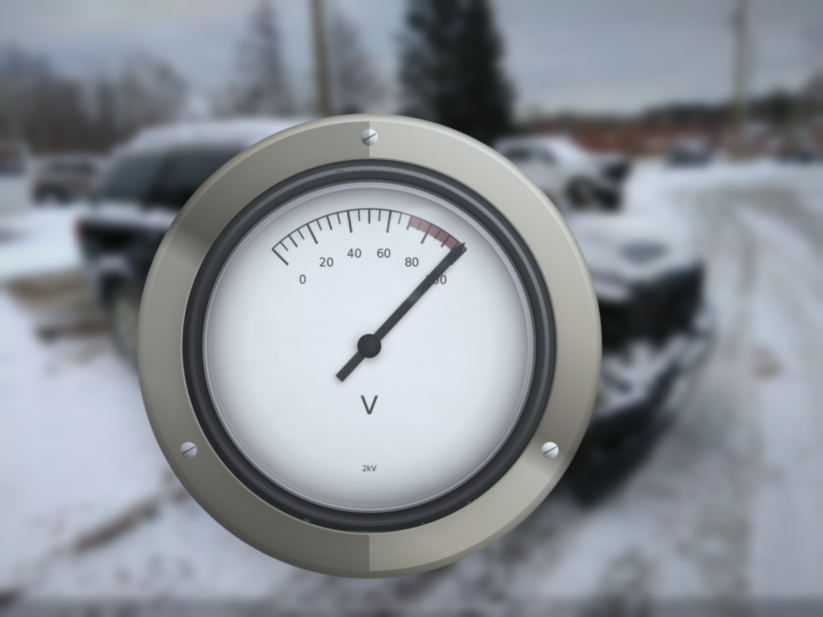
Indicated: 97.5,V
